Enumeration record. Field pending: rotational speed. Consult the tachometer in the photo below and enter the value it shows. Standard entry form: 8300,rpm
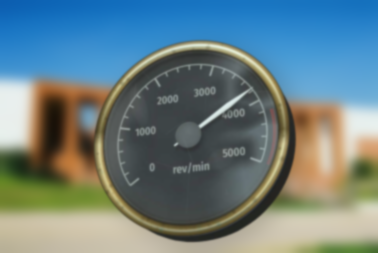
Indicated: 3800,rpm
